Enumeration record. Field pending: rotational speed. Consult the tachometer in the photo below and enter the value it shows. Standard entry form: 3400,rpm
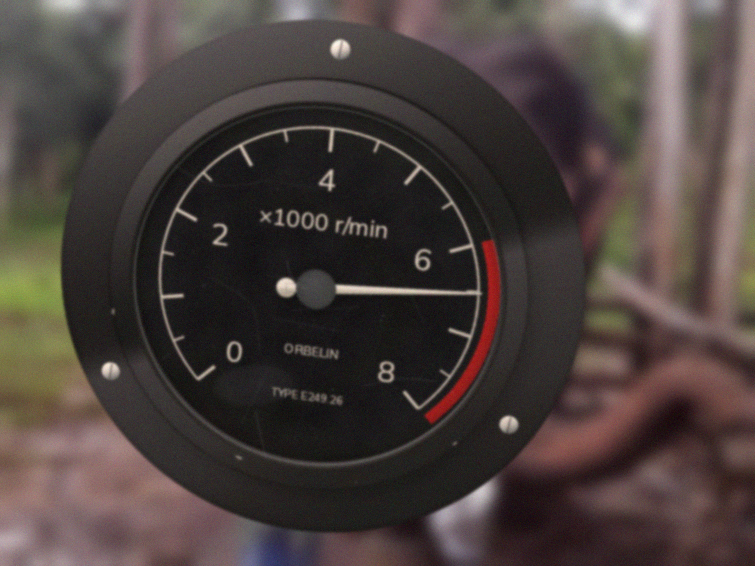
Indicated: 6500,rpm
